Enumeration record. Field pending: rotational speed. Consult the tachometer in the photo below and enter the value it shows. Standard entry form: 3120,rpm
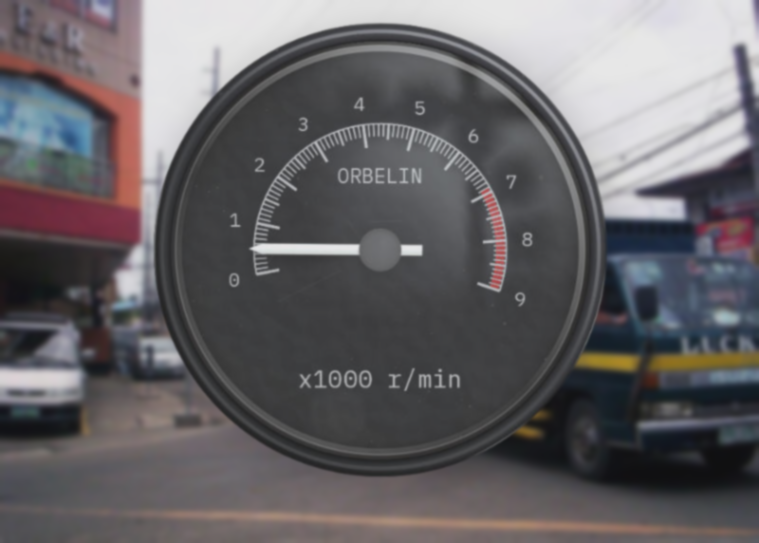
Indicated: 500,rpm
